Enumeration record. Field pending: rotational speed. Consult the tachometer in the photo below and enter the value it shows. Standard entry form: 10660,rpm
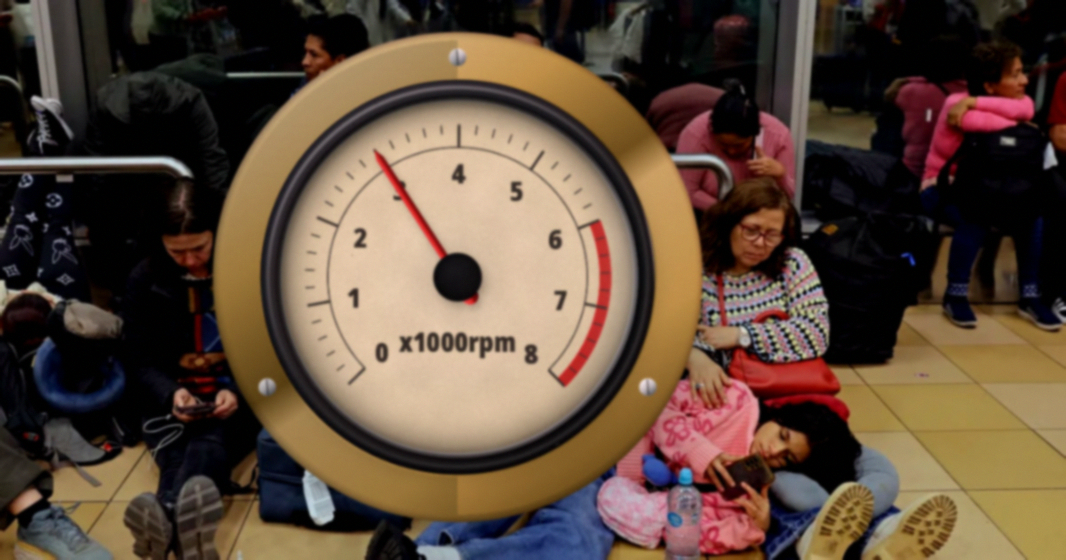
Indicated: 3000,rpm
